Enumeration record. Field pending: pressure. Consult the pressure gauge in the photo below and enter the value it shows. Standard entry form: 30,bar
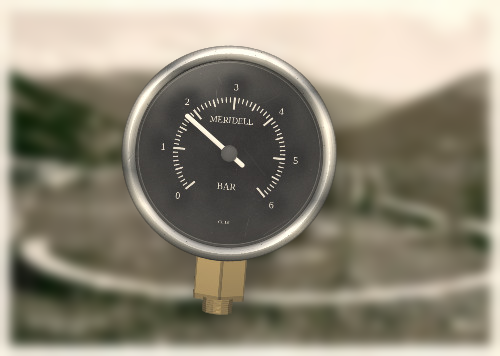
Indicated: 1.8,bar
